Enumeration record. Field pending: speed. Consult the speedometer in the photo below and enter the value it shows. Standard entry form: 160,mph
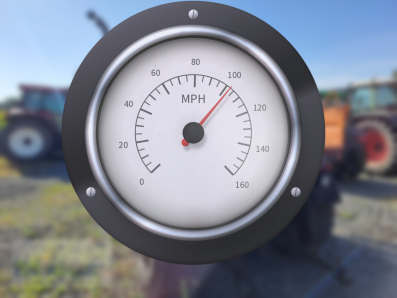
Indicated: 102.5,mph
